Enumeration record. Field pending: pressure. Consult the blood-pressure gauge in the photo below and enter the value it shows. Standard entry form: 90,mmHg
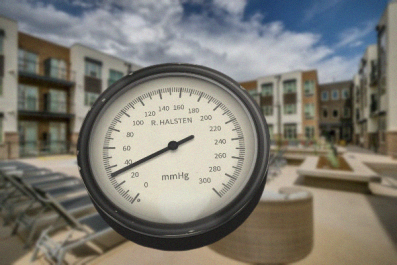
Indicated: 30,mmHg
